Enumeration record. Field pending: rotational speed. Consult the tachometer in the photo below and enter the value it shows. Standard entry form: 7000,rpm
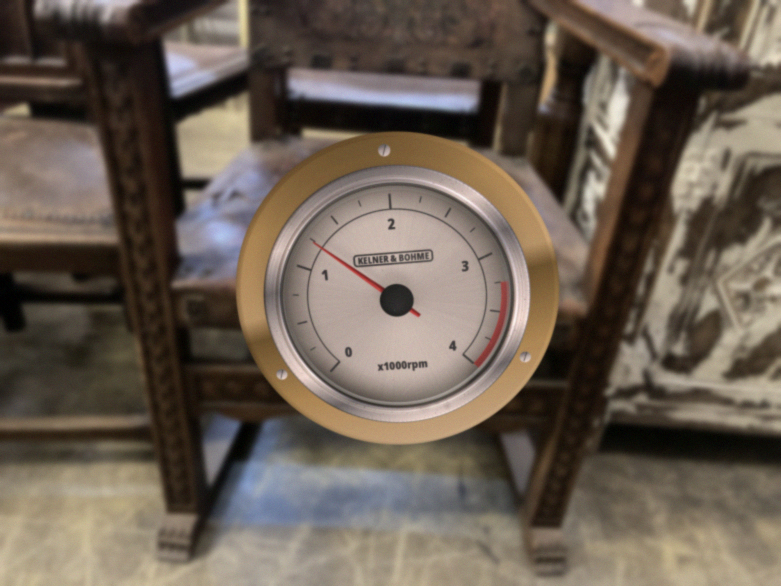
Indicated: 1250,rpm
